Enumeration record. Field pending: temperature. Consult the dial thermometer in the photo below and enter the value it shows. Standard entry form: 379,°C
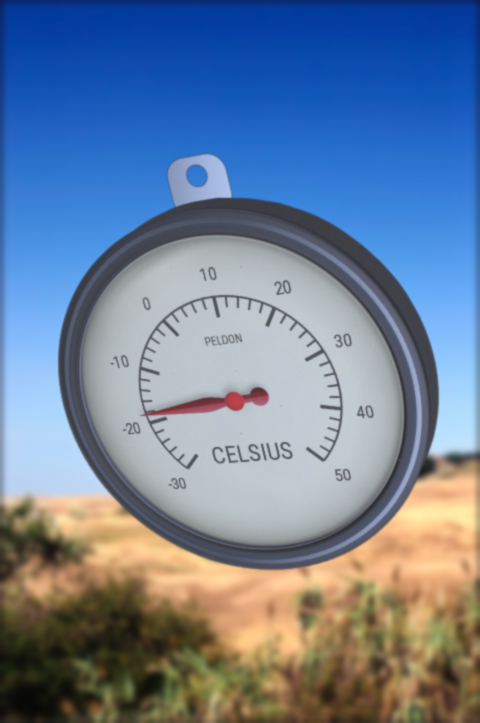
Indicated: -18,°C
